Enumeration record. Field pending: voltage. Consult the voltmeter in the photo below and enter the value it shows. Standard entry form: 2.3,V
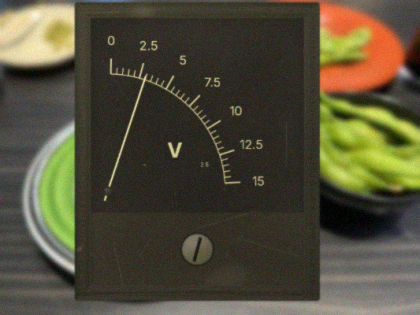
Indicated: 3,V
